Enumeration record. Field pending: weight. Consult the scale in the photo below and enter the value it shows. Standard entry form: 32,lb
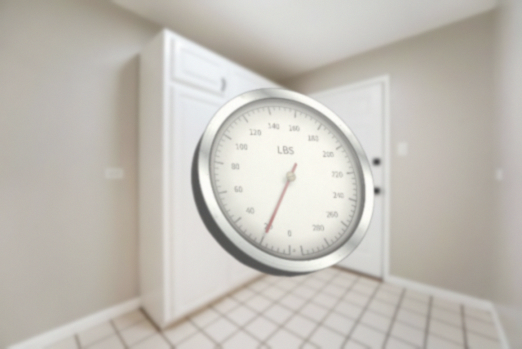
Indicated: 20,lb
